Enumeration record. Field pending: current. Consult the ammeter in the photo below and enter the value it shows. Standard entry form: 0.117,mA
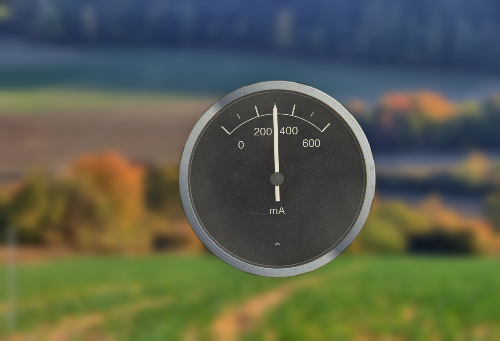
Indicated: 300,mA
